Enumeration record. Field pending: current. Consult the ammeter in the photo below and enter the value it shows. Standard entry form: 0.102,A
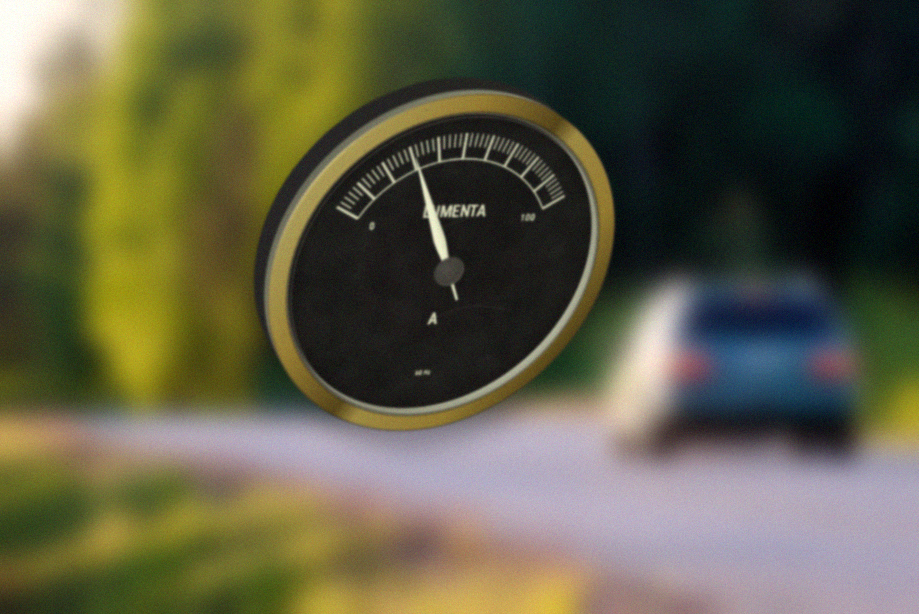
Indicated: 30,A
